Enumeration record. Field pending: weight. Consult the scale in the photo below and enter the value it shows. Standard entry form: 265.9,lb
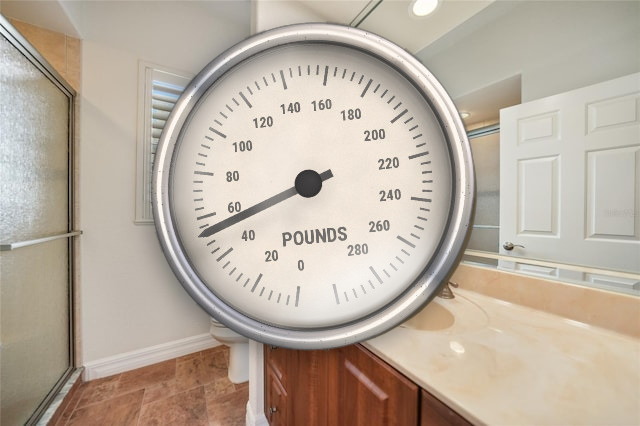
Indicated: 52,lb
